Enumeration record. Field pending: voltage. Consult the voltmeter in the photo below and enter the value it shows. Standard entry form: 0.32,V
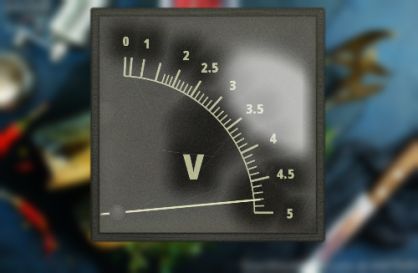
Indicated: 4.8,V
